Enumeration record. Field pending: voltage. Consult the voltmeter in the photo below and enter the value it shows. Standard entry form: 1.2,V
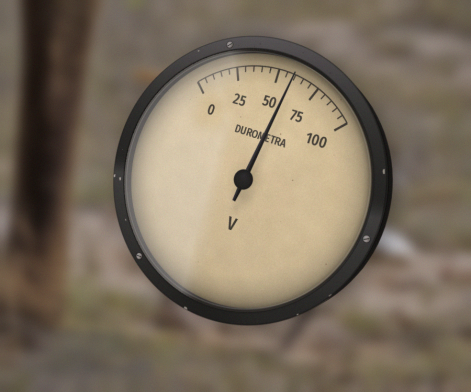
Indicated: 60,V
